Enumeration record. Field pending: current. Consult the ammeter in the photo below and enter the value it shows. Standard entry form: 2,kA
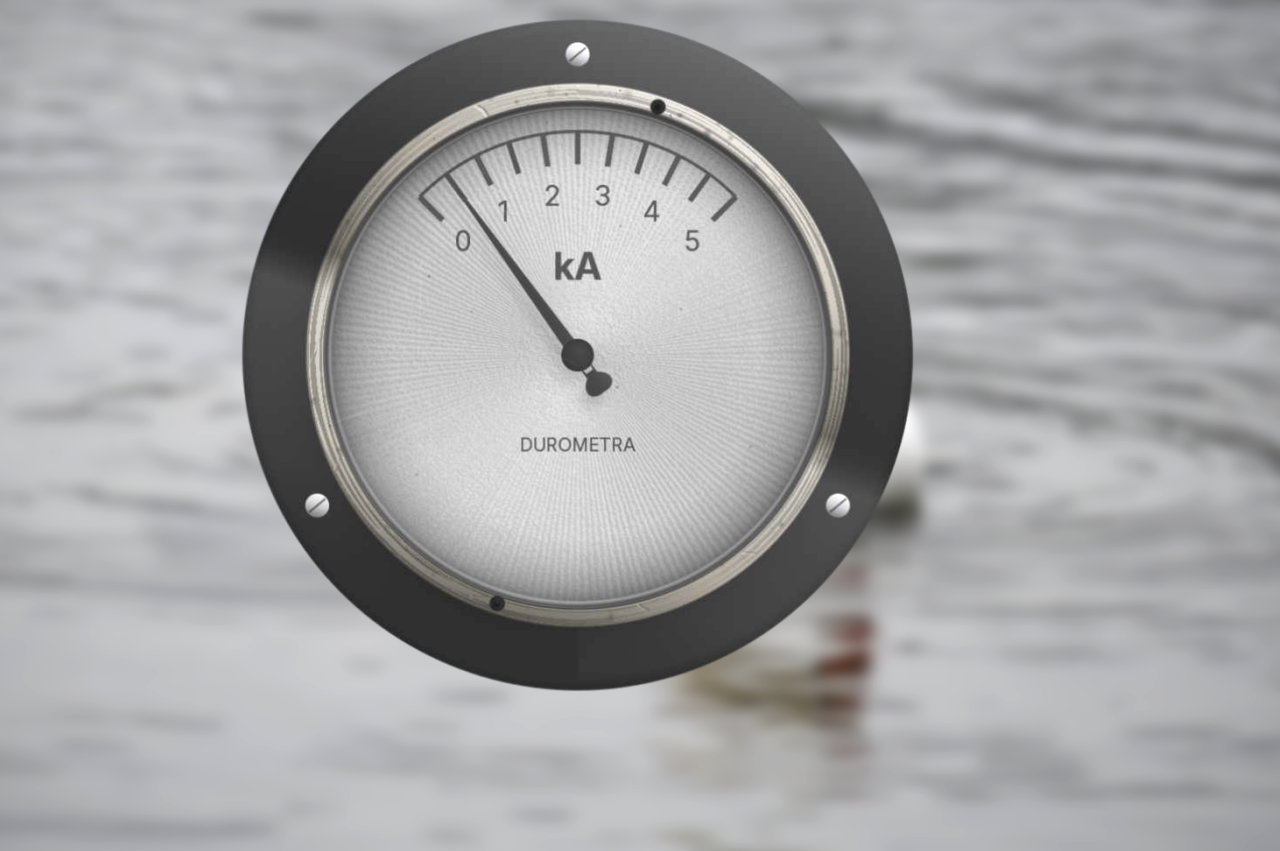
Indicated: 0.5,kA
